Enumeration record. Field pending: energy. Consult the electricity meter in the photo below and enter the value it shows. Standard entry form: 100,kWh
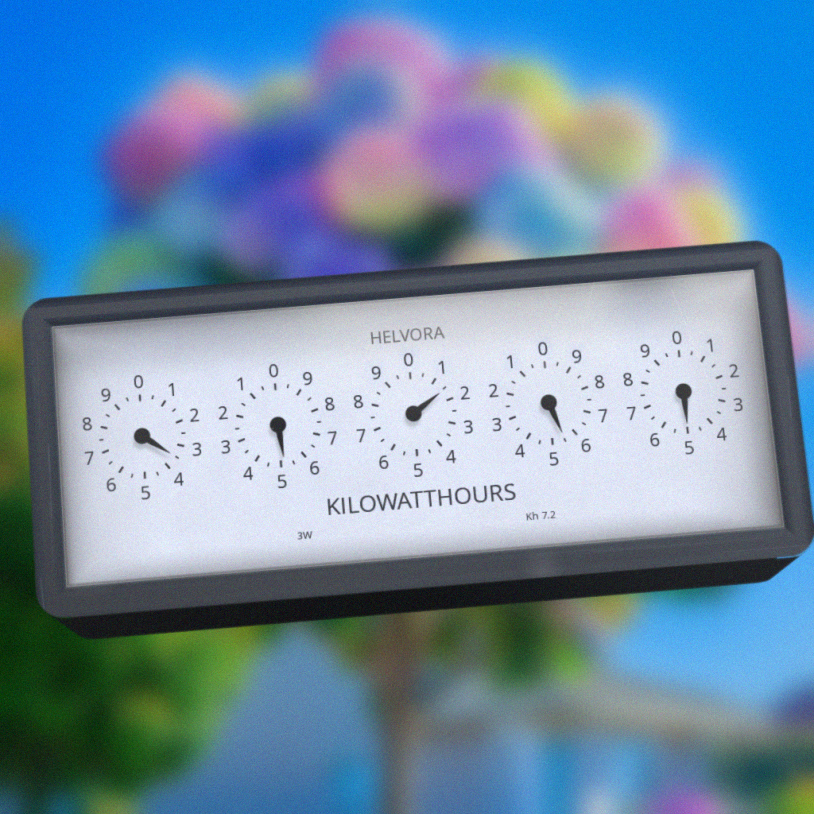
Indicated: 35155,kWh
